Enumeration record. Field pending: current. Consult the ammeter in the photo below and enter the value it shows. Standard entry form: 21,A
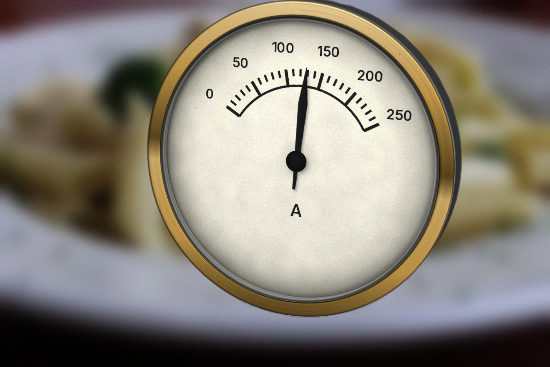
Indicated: 130,A
